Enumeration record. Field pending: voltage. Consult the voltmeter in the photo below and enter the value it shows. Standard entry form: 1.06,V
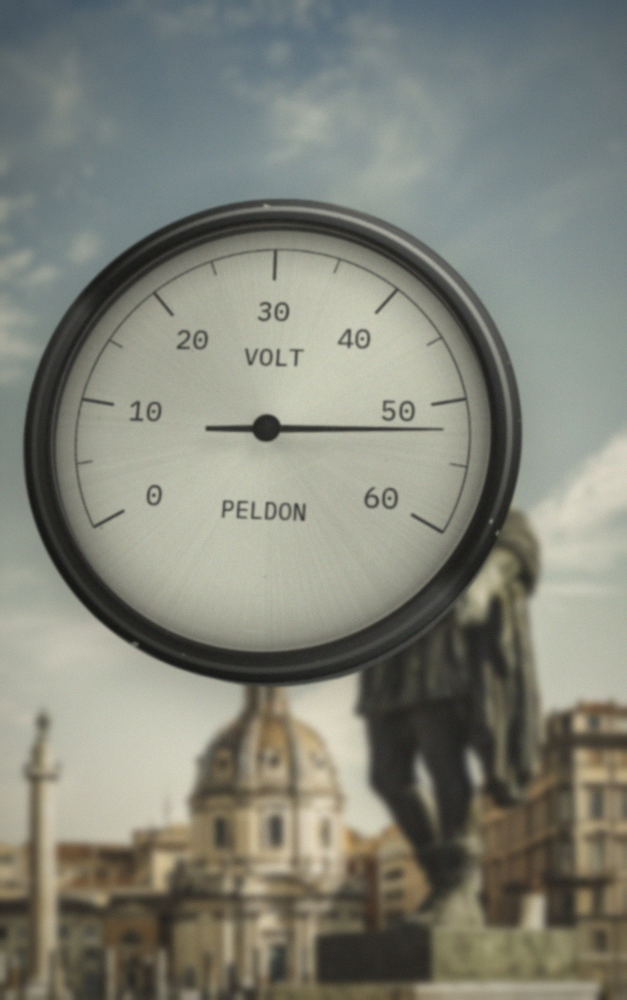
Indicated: 52.5,V
